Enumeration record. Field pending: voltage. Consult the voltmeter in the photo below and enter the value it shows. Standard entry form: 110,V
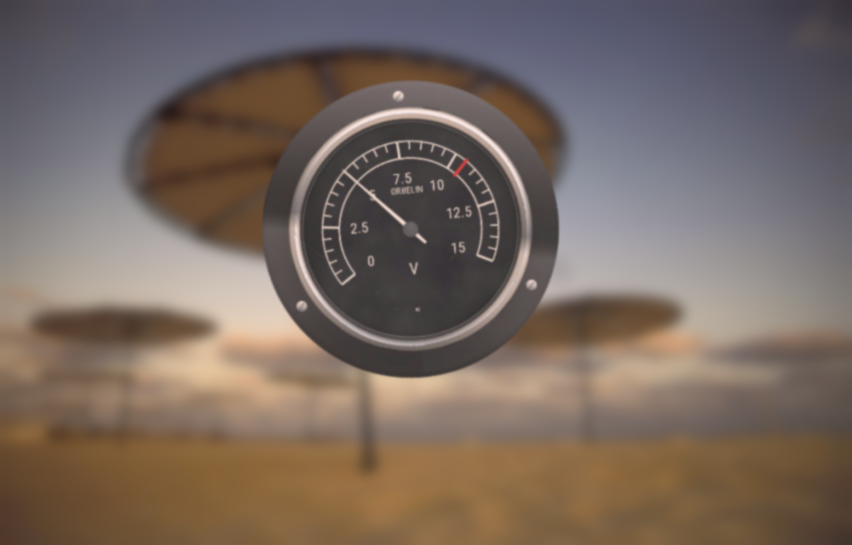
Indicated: 5,V
